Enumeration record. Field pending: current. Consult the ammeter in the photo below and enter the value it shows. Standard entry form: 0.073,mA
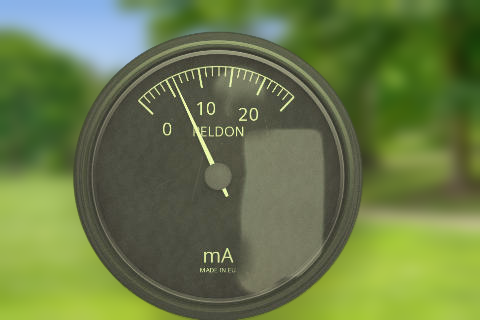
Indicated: 6,mA
